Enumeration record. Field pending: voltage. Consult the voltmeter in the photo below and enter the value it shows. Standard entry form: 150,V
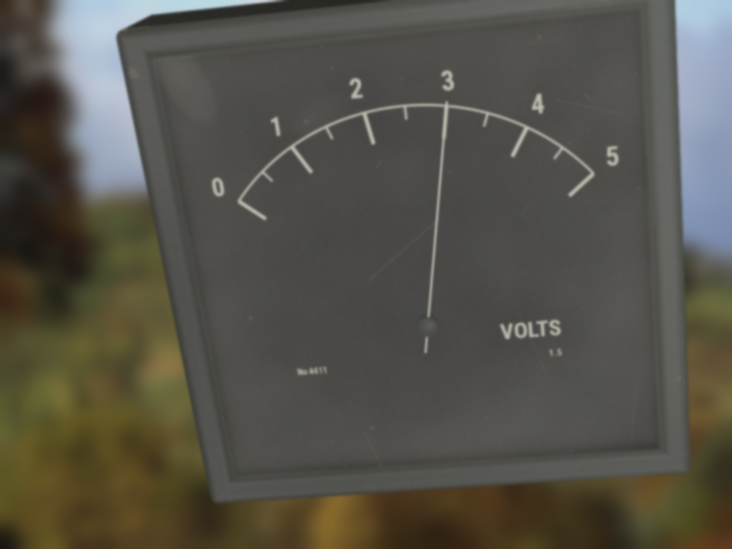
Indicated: 3,V
